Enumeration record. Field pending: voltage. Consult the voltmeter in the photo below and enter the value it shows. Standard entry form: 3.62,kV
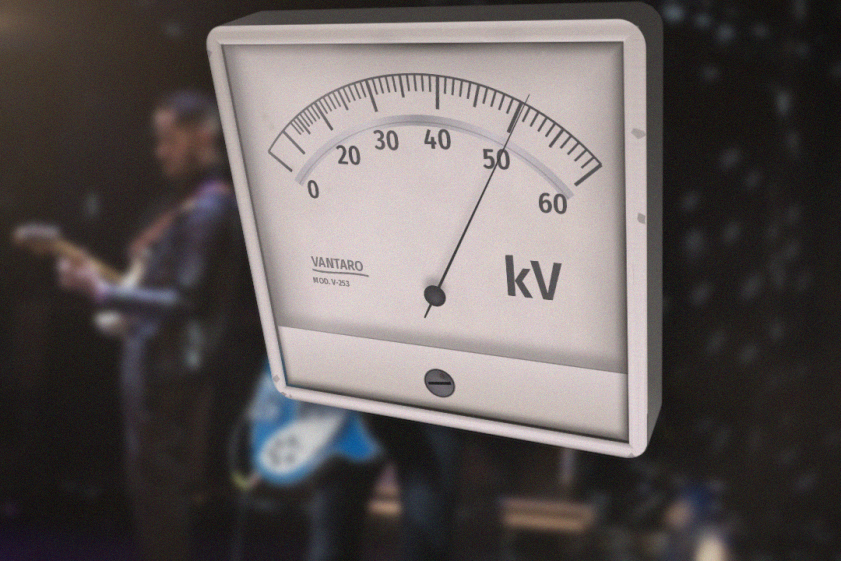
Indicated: 50.5,kV
